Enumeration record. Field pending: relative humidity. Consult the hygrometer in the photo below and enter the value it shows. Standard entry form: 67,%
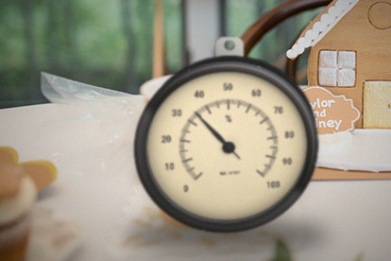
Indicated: 35,%
